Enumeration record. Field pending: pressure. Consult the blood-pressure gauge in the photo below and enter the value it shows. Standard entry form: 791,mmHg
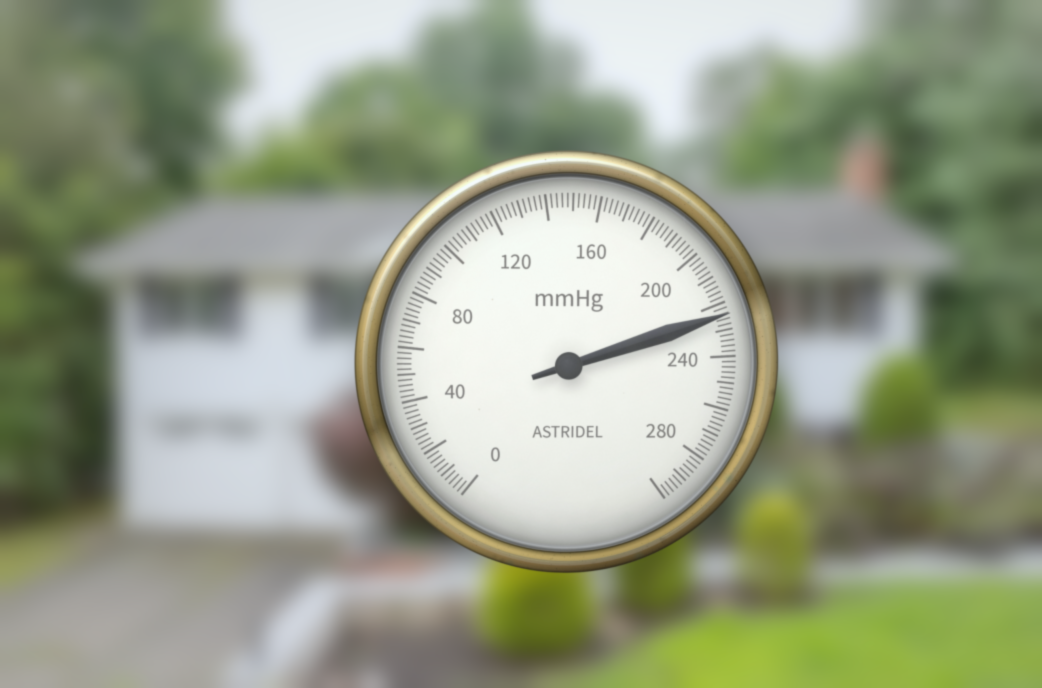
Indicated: 224,mmHg
